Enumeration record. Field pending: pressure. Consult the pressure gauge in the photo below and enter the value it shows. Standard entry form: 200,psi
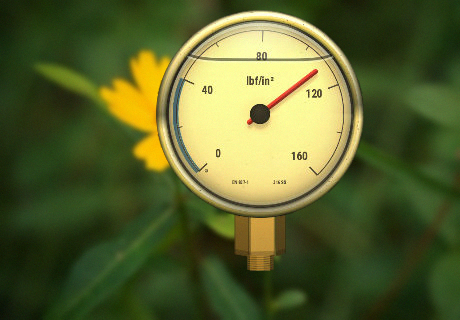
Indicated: 110,psi
